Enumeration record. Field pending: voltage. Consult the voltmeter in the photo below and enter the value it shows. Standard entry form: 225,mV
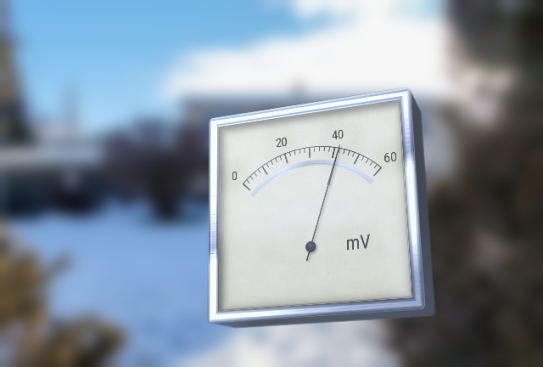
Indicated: 42,mV
